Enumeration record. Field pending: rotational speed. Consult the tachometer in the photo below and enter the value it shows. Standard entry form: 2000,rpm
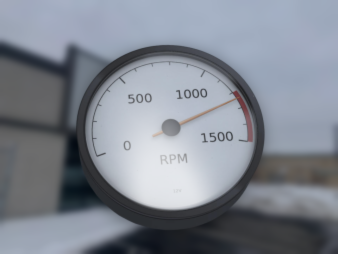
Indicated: 1250,rpm
